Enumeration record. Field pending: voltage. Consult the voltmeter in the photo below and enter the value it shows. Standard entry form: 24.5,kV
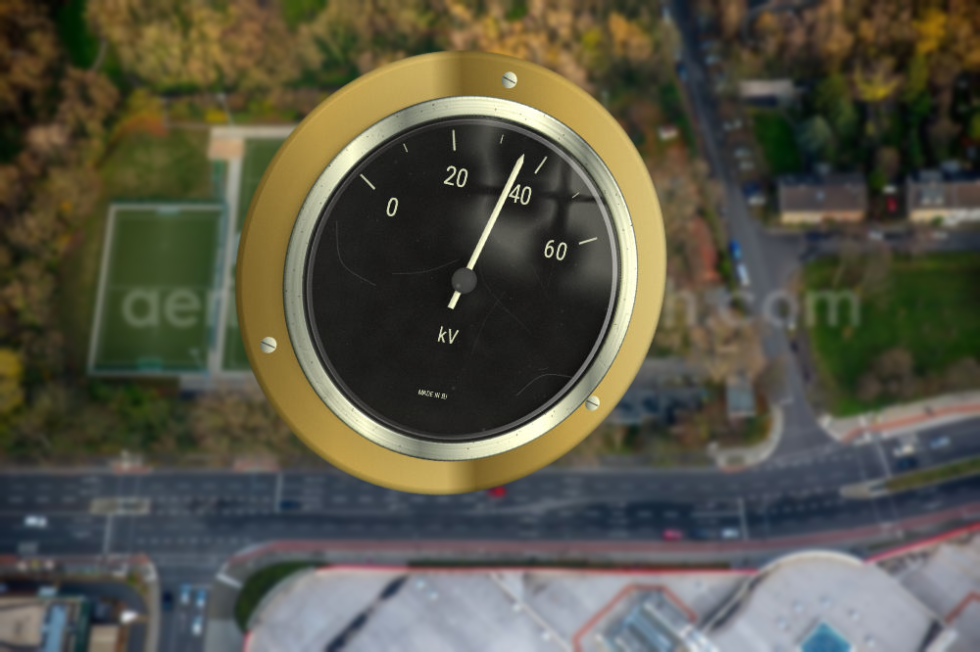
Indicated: 35,kV
